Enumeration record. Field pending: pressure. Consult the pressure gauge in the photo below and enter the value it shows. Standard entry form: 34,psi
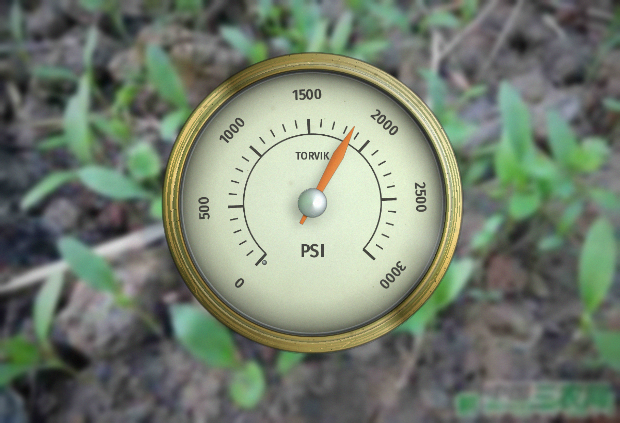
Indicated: 1850,psi
